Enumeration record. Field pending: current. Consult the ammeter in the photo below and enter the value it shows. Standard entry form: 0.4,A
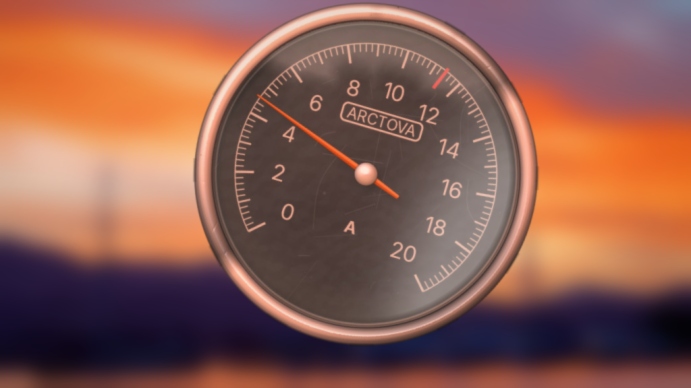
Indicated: 4.6,A
